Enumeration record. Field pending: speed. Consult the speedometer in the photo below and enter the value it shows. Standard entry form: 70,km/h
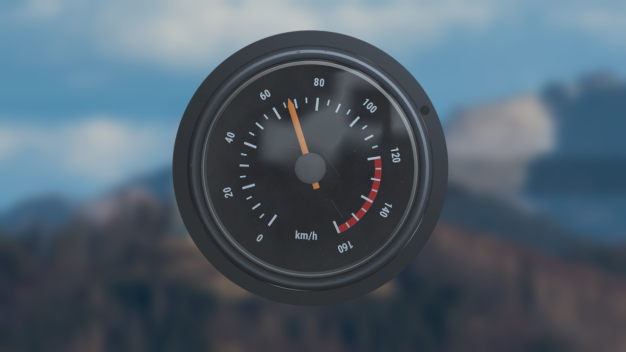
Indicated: 67.5,km/h
